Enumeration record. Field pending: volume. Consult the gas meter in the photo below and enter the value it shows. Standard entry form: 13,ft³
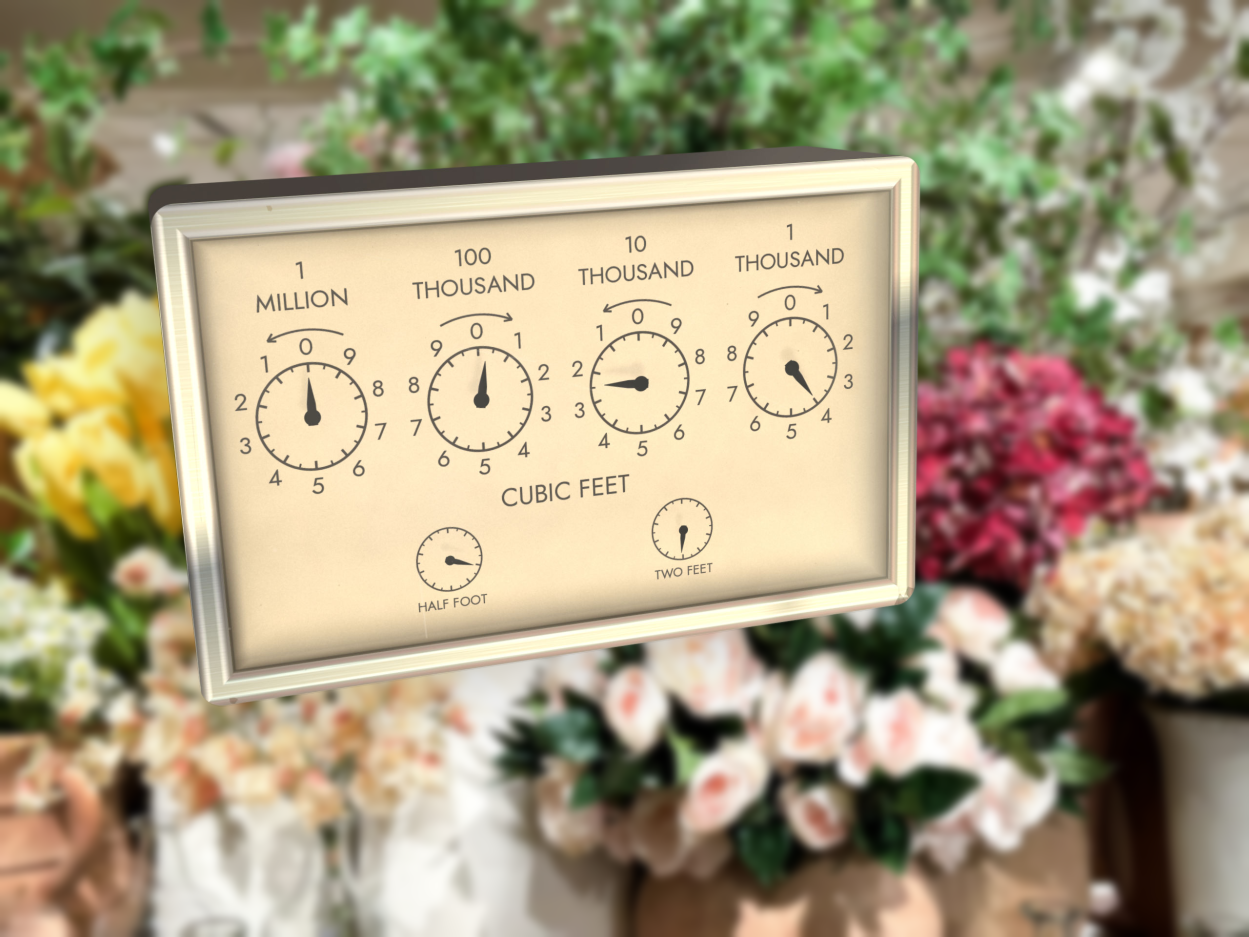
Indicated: 2400,ft³
